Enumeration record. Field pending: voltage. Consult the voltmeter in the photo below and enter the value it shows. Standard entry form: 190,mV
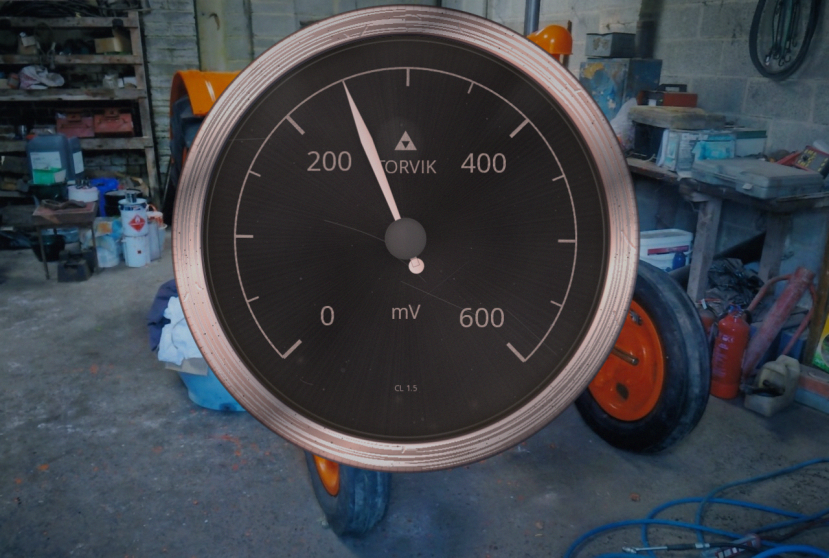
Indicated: 250,mV
